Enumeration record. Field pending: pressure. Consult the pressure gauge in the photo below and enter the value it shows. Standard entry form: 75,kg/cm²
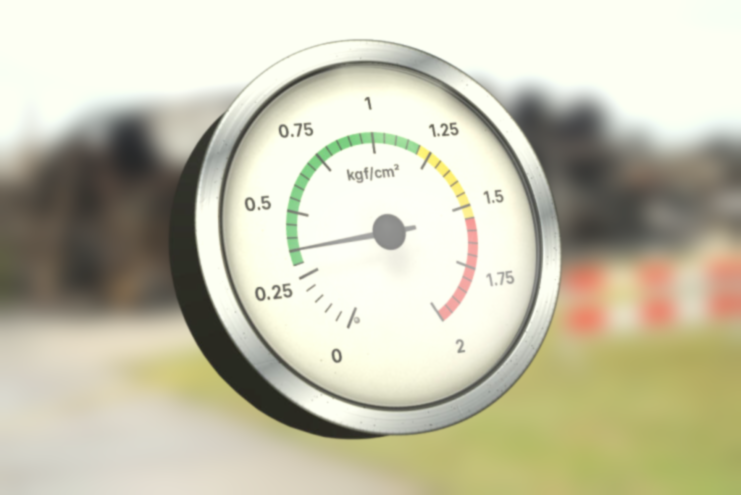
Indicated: 0.35,kg/cm²
